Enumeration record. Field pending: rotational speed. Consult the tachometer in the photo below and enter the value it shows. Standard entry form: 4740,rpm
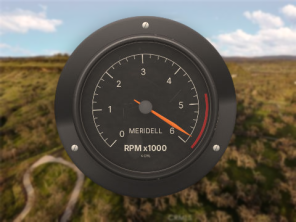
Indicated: 5800,rpm
